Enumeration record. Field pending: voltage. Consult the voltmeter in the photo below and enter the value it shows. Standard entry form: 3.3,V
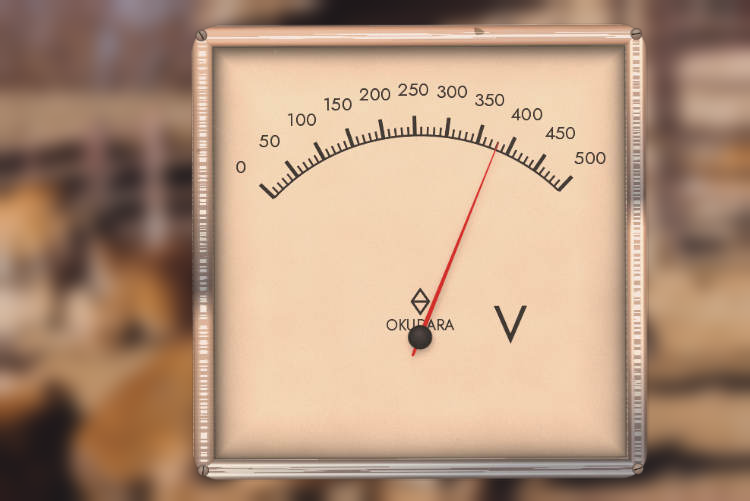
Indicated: 380,V
